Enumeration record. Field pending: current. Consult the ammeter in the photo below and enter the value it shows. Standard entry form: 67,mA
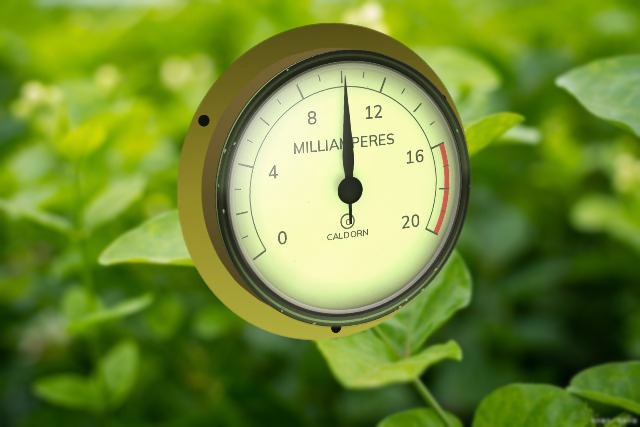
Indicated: 10,mA
